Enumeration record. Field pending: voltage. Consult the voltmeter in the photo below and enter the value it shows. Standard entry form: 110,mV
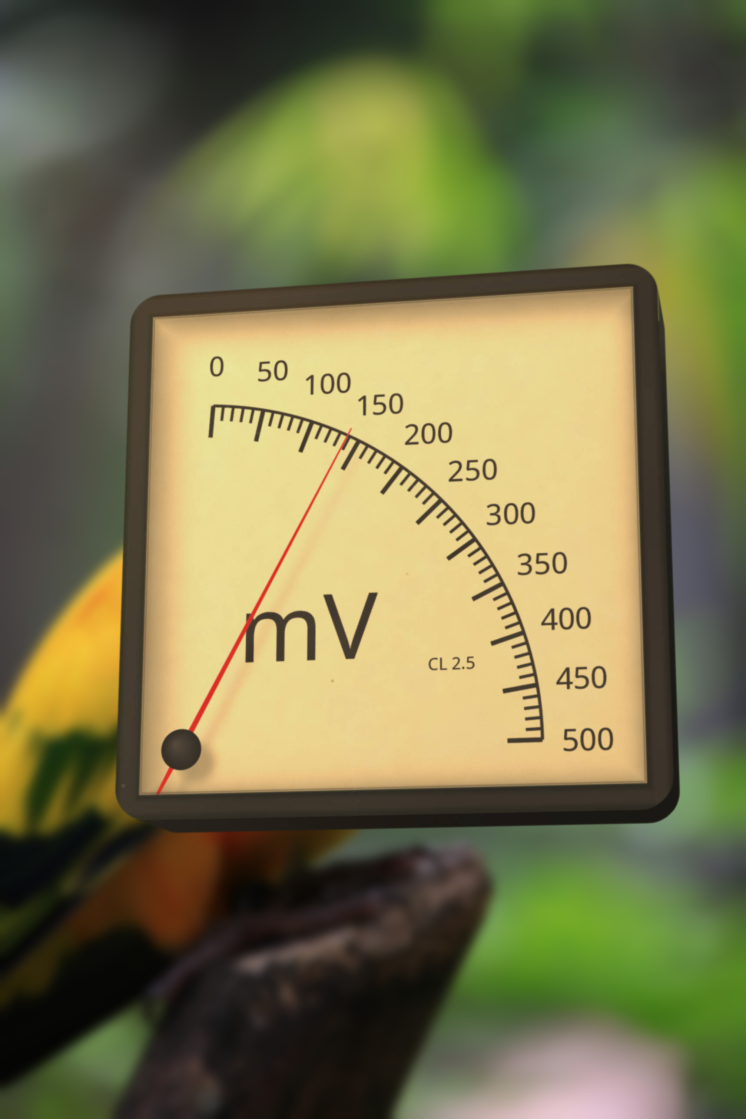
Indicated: 140,mV
